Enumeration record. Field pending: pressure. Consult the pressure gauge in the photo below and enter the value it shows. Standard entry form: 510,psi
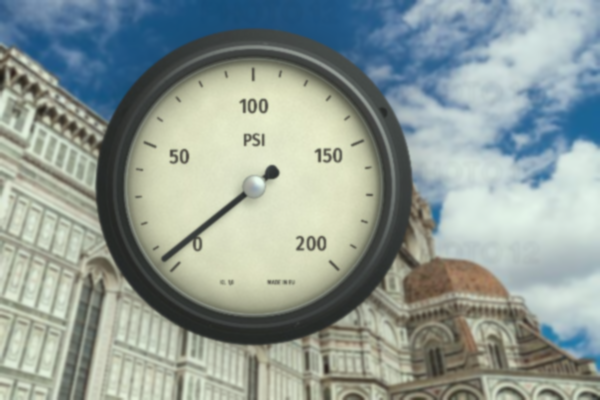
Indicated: 5,psi
